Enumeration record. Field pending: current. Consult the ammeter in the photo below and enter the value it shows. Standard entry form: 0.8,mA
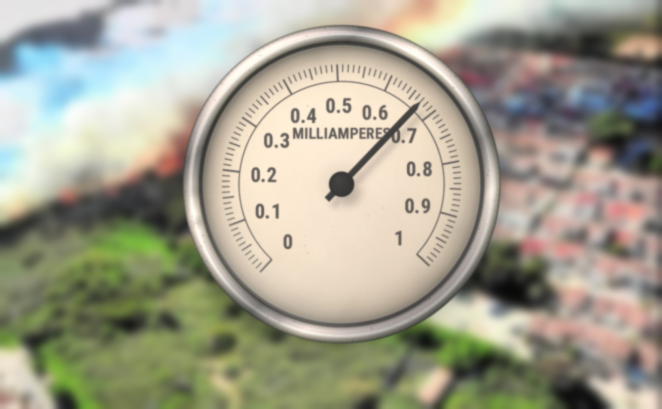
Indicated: 0.67,mA
